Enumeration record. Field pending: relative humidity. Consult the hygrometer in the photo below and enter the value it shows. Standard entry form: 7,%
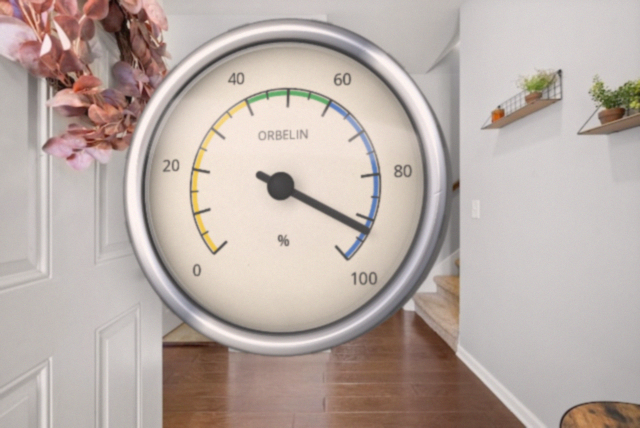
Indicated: 92.5,%
